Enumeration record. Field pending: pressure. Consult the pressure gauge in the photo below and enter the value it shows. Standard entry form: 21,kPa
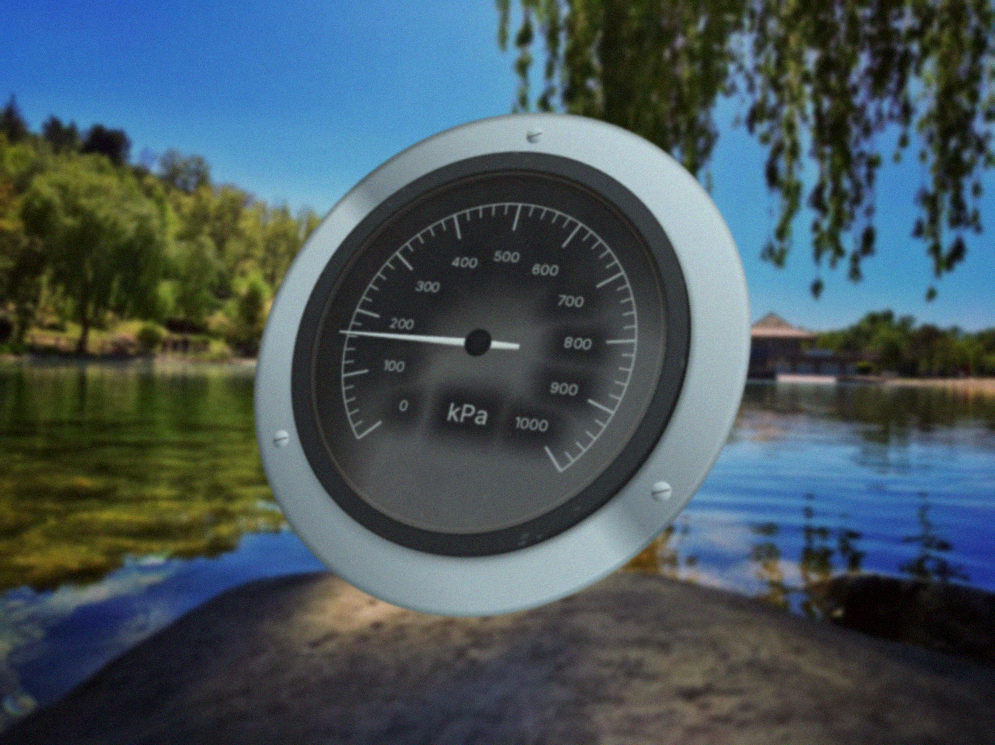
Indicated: 160,kPa
